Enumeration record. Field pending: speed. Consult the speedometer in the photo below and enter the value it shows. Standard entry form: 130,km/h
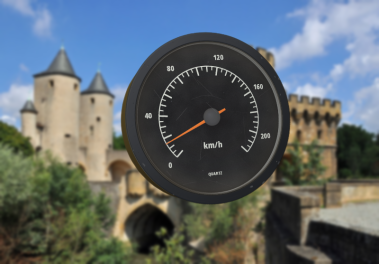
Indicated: 15,km/h
